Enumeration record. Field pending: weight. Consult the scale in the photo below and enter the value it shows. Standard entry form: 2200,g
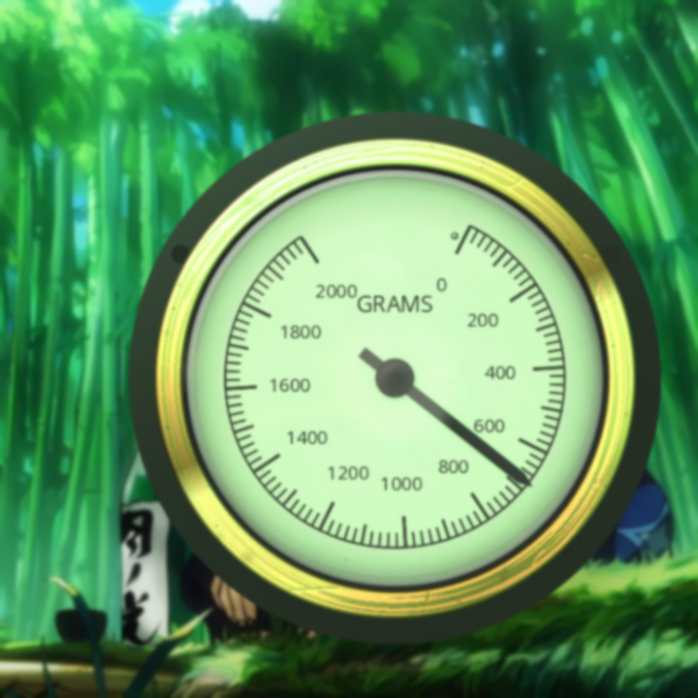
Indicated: 680,g
